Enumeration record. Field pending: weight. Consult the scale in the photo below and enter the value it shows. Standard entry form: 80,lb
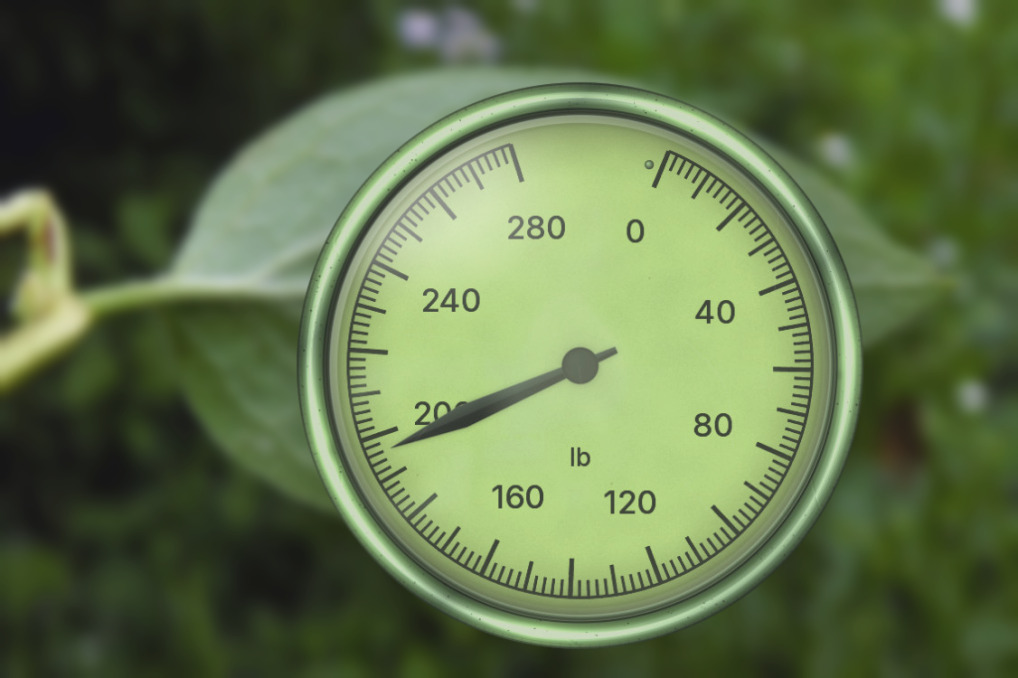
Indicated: 196,lb
